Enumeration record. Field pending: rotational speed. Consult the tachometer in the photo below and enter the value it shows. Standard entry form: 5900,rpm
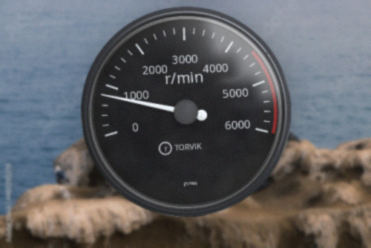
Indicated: 800,rpm
